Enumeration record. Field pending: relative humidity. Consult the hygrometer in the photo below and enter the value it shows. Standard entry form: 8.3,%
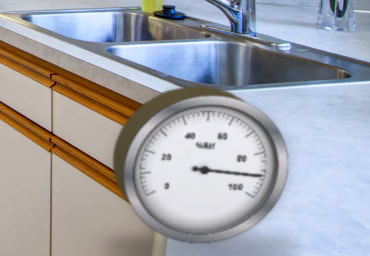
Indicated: 90,%
